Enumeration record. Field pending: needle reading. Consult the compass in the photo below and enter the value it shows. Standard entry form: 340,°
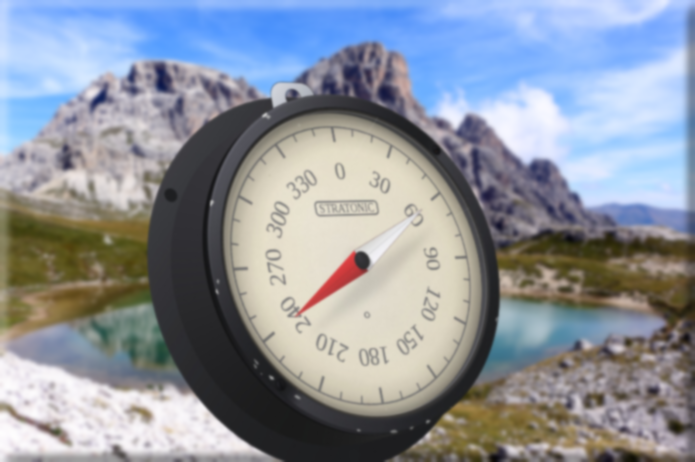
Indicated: 240,°
